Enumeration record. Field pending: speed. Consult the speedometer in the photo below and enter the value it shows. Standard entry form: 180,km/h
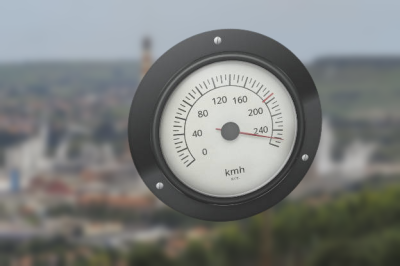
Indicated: 250,km/h
